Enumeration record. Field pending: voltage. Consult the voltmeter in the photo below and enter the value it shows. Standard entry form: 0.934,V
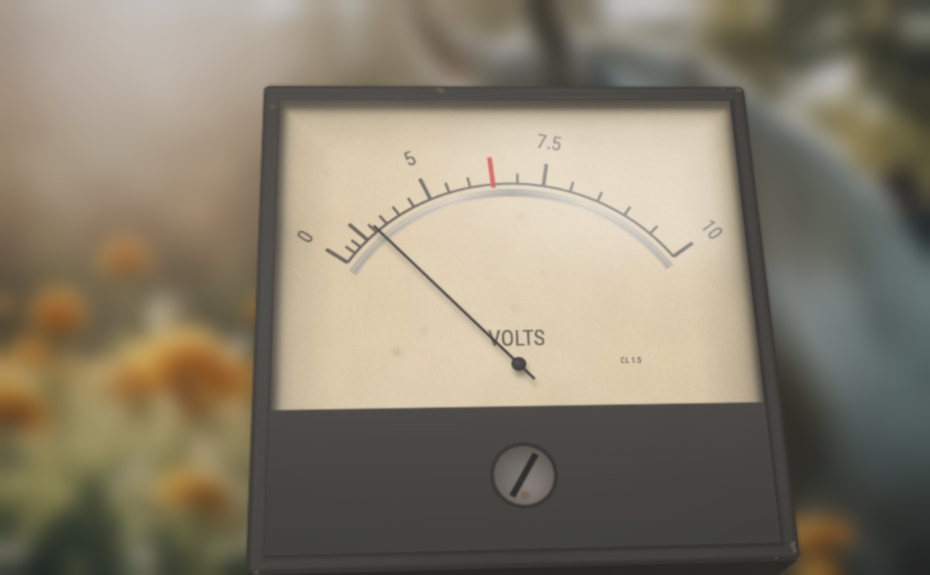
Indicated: 3,V
